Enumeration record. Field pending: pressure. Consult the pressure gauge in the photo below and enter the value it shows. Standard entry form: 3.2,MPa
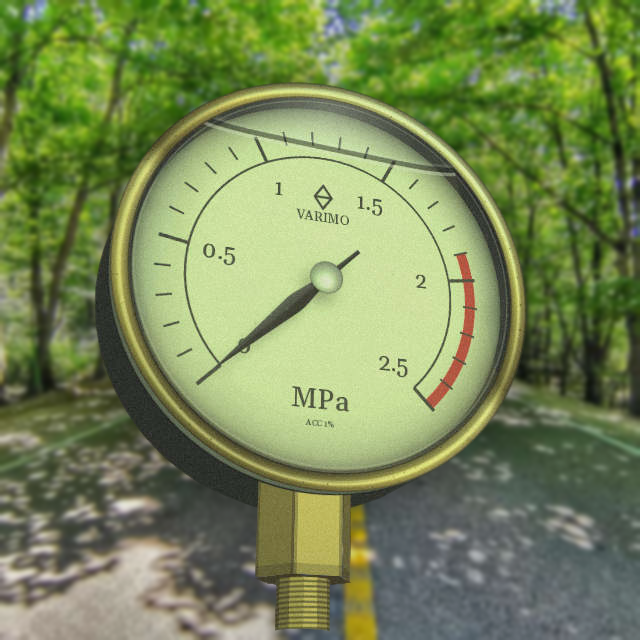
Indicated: 0,MPa
